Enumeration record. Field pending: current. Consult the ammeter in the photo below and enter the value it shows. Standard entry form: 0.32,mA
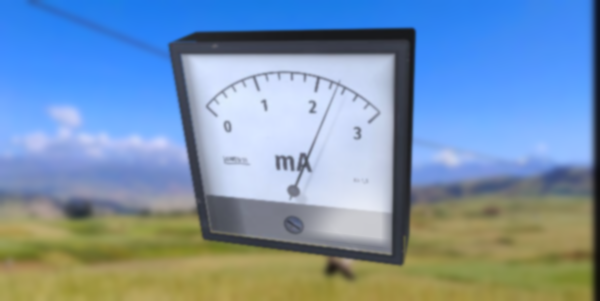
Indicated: 2.3,mA
